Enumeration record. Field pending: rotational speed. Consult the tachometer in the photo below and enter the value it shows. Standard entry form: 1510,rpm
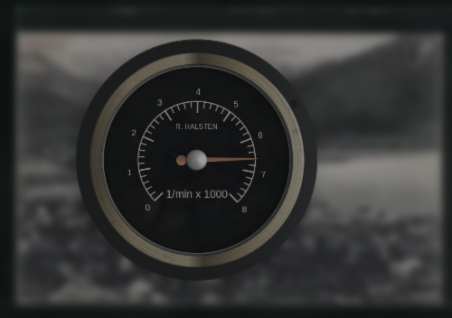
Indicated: 6600,rpm
